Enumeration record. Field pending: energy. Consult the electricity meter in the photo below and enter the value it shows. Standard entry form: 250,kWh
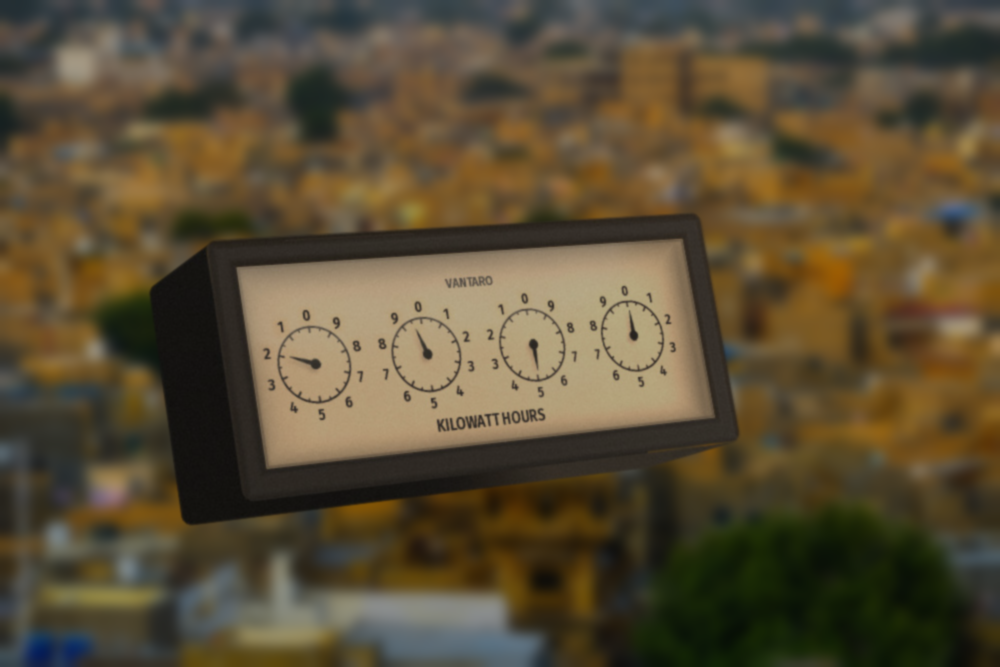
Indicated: 1950,kWh
